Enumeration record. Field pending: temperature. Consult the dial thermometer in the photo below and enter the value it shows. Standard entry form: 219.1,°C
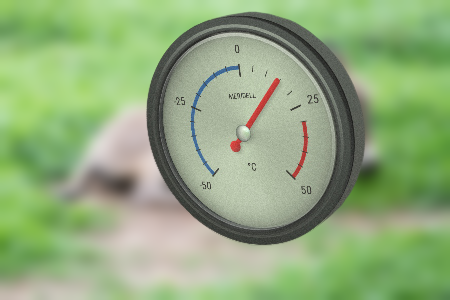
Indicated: 15,°C
